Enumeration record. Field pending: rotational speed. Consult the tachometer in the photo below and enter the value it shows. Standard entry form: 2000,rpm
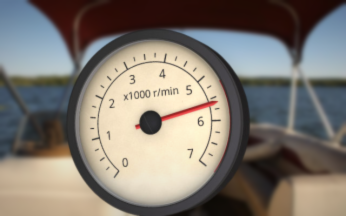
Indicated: 5625,rpm
